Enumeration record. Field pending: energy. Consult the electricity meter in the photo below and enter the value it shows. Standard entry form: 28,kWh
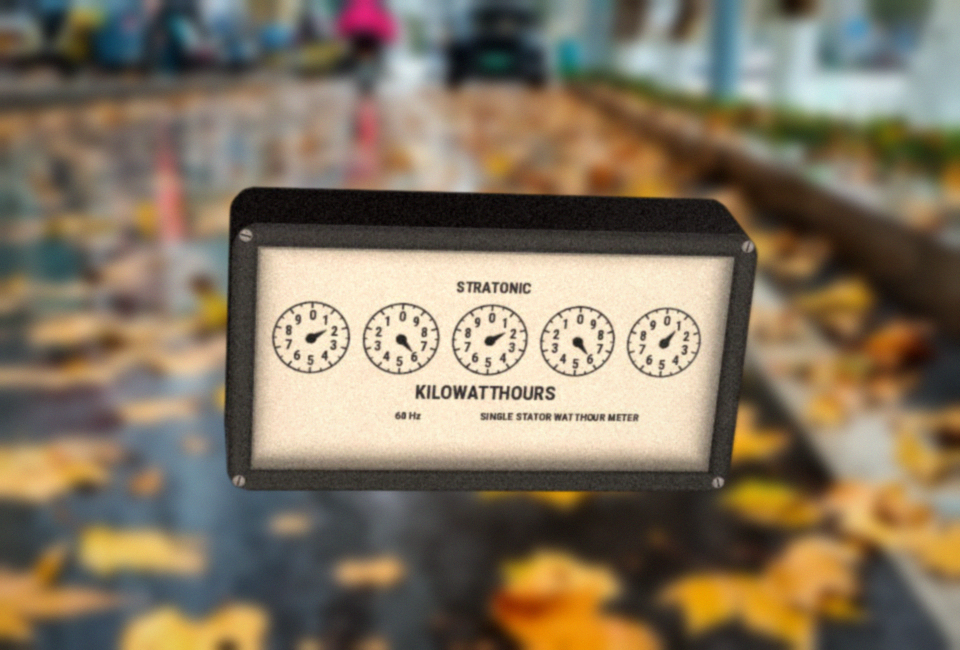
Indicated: 16161,kWh
